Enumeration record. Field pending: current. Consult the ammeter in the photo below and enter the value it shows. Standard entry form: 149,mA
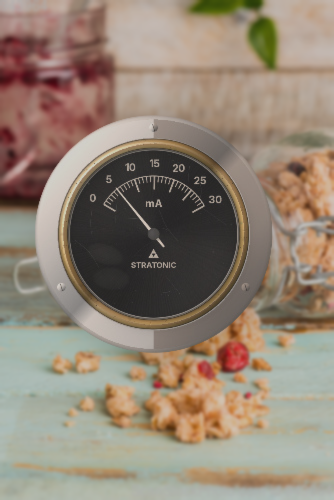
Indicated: 5,mA
